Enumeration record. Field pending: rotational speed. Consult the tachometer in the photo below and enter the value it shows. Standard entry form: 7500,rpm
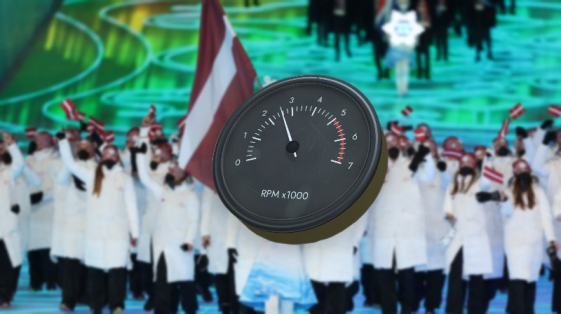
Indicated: 2600,rpm
